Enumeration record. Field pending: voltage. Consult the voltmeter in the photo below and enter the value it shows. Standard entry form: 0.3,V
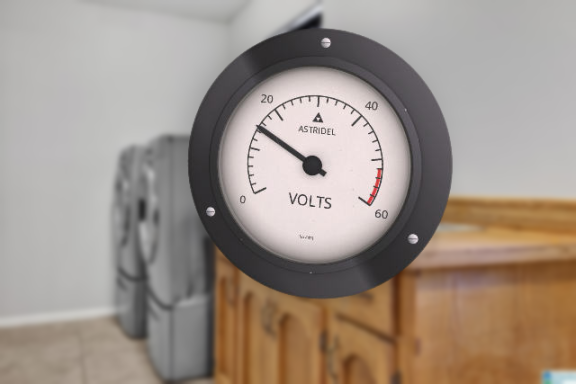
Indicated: 15,V
